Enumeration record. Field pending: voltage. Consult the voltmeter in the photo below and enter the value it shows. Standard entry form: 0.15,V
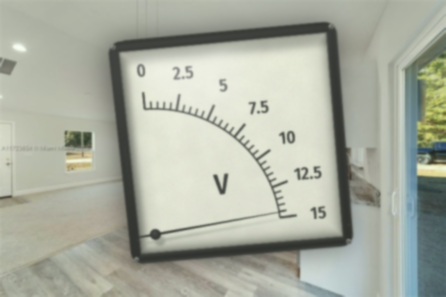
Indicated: 14.5,V
